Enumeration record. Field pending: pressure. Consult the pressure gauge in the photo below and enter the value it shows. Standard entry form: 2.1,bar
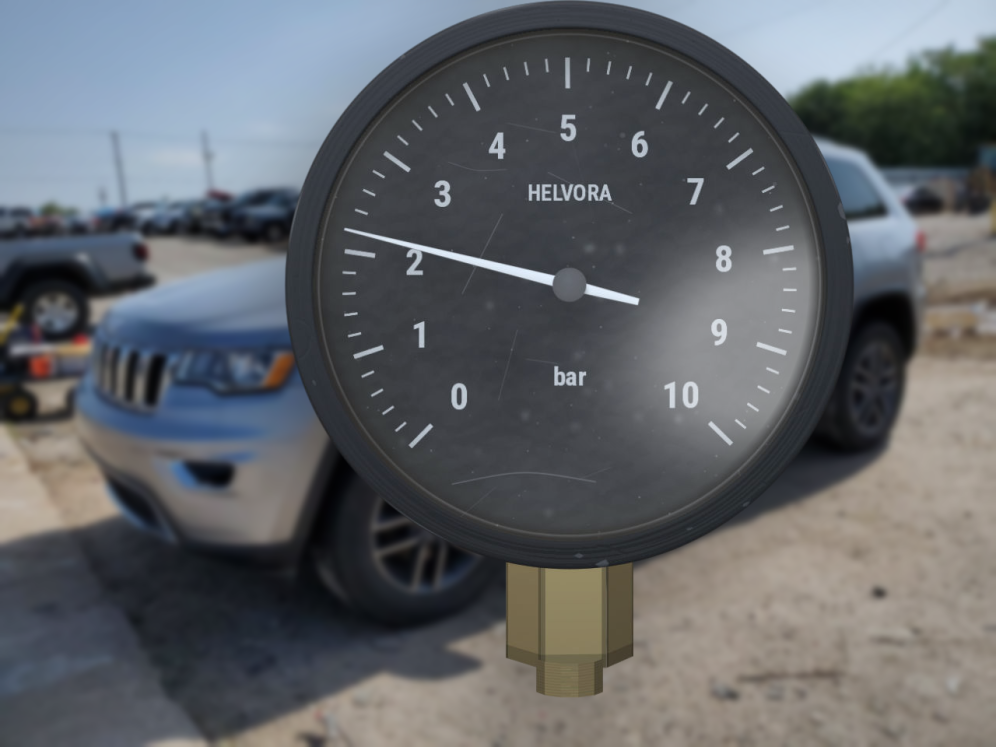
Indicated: 2.2,bar
